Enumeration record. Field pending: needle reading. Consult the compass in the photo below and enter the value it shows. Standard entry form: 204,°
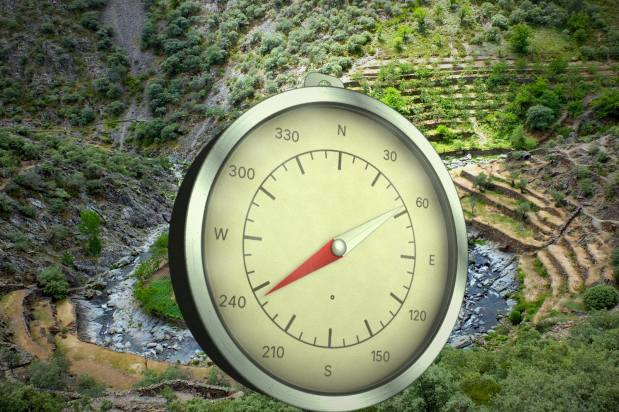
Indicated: 235,°
